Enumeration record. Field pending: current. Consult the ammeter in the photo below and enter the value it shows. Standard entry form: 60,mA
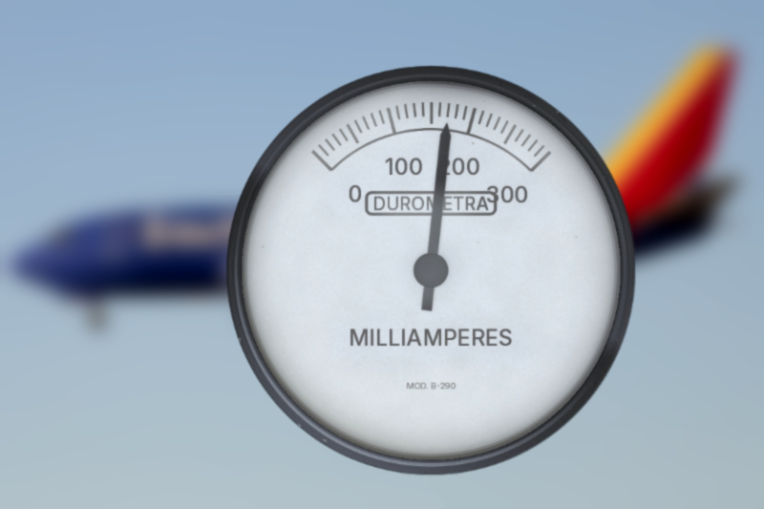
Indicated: 170,mA
